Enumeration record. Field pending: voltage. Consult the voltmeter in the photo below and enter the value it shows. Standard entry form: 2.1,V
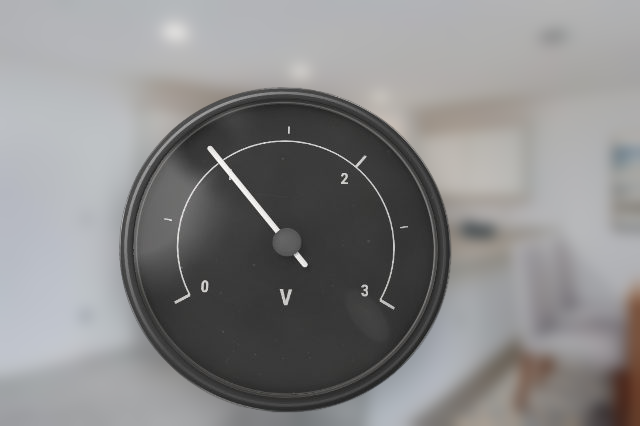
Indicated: 1,V
